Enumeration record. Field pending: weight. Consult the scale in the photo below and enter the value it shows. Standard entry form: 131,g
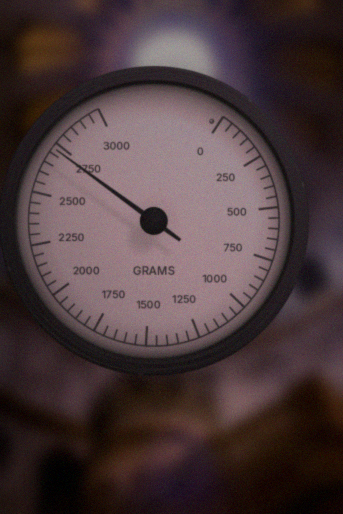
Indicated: 2725,g
